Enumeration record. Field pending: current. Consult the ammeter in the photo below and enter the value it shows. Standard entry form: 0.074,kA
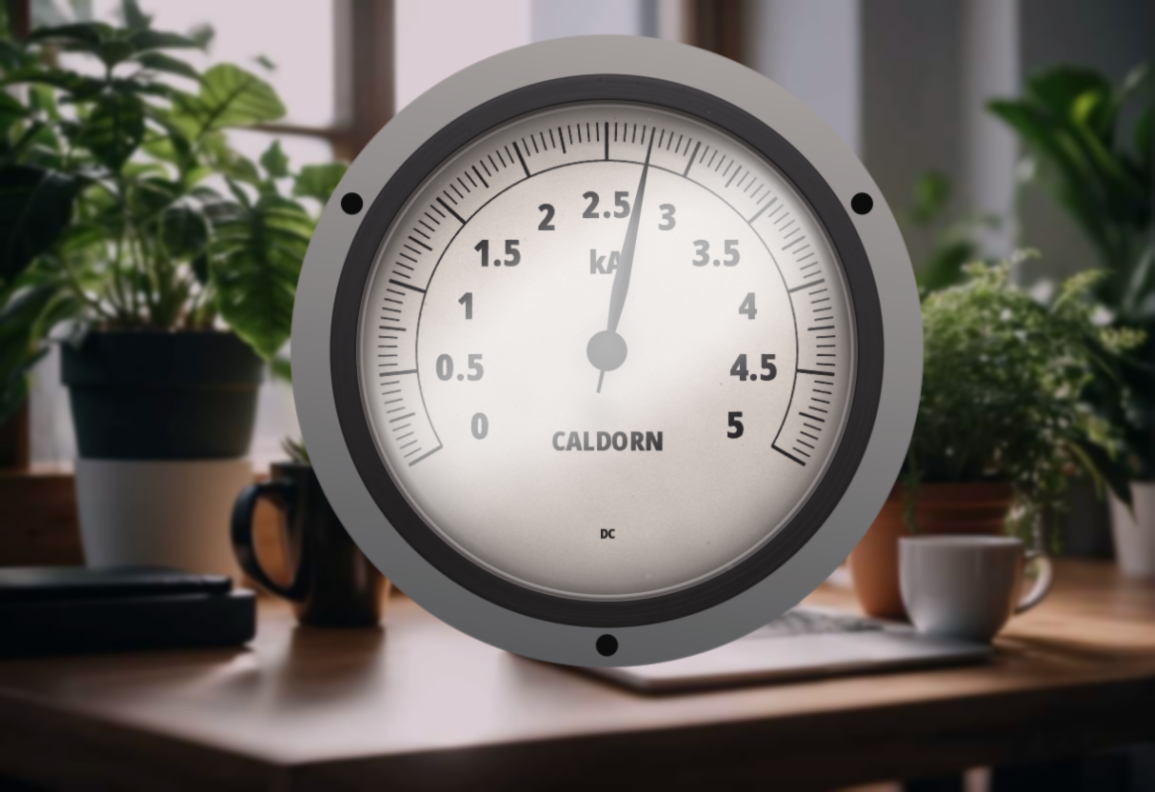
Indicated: 2.75,kA
